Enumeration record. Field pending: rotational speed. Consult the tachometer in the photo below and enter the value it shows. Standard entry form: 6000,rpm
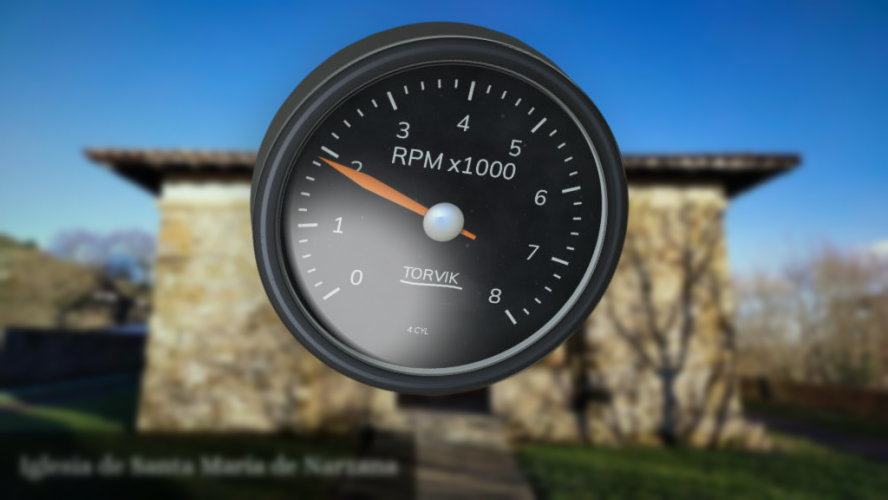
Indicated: 1900,rpm
